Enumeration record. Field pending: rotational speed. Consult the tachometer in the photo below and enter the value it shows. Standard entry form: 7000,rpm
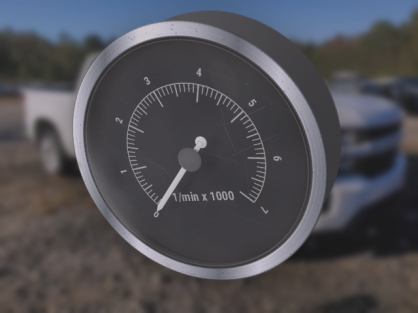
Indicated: 0,rpm
